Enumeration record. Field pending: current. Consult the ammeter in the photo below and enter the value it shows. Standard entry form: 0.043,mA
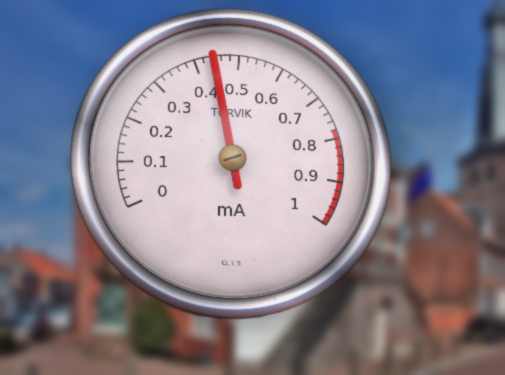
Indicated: 0.44,mA
